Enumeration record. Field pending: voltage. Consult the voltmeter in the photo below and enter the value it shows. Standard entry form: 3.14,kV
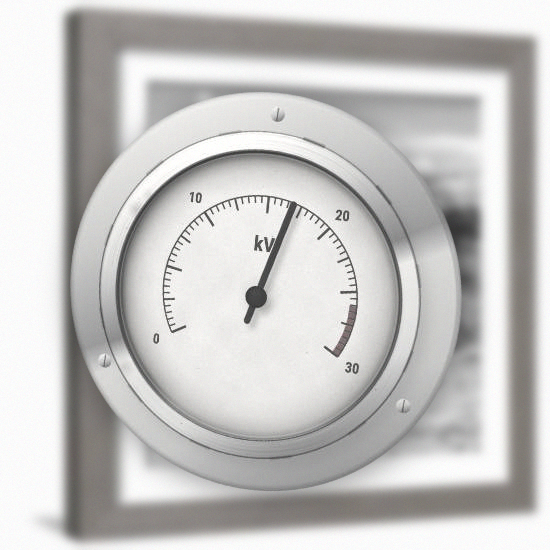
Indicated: 17,kV
